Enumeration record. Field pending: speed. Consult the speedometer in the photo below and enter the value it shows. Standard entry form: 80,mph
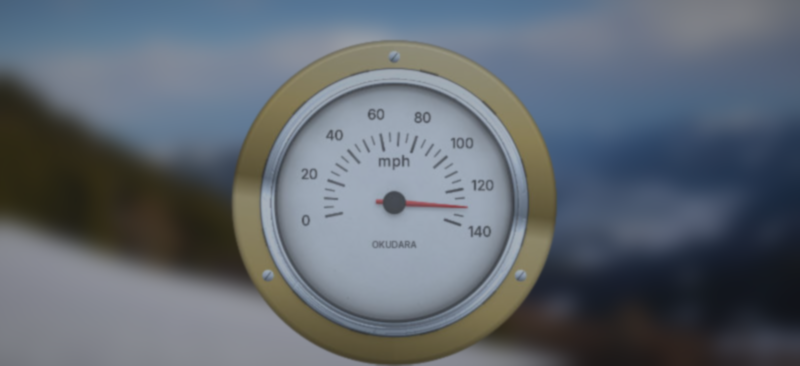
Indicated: 130,mph
